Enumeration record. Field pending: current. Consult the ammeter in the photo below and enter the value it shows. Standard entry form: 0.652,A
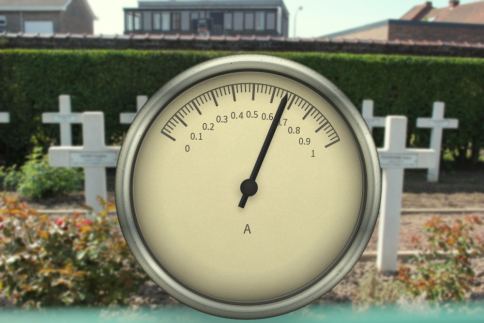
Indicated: 0.66,A
